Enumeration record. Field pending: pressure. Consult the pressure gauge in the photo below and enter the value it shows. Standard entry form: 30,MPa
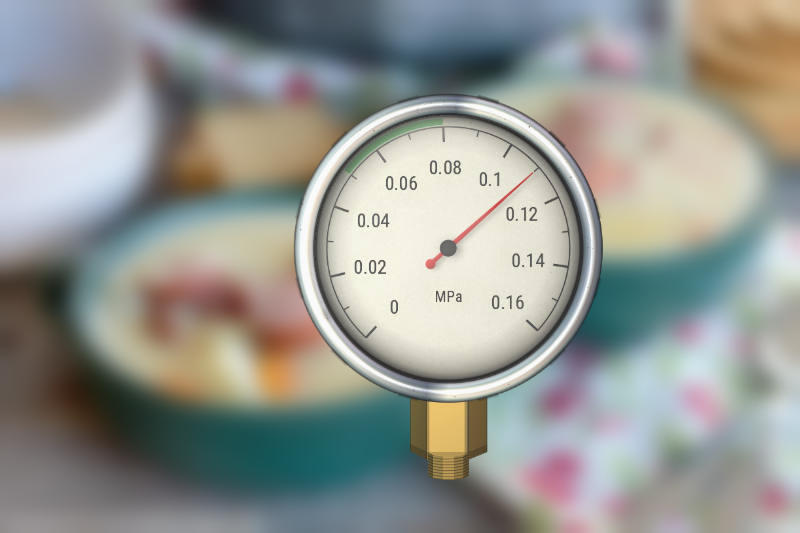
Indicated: 0.11,MPa
